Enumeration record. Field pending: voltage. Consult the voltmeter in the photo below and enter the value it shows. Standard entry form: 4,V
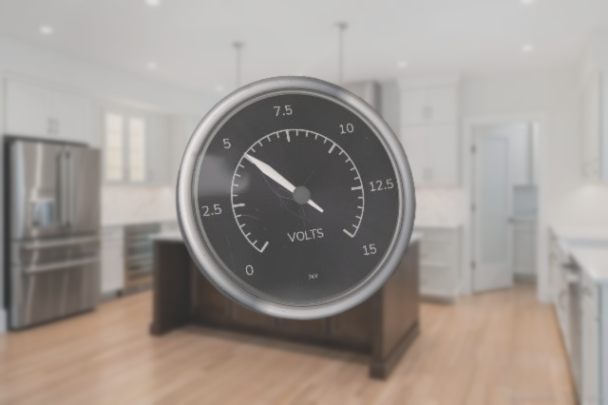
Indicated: 5,V
